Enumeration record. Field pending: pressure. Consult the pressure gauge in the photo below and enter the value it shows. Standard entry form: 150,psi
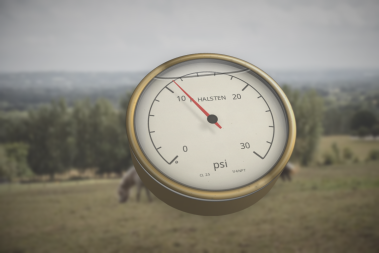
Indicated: 11,psi
